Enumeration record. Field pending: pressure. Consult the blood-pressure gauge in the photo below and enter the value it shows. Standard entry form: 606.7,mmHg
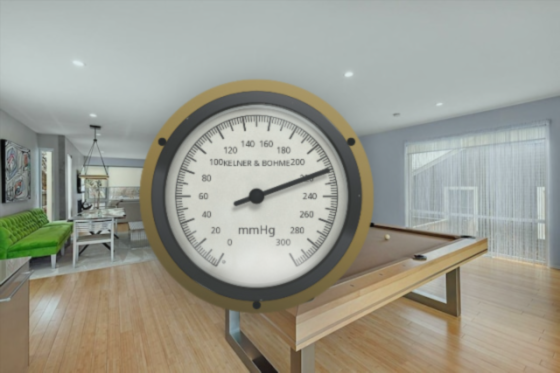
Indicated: 220,mmHg
